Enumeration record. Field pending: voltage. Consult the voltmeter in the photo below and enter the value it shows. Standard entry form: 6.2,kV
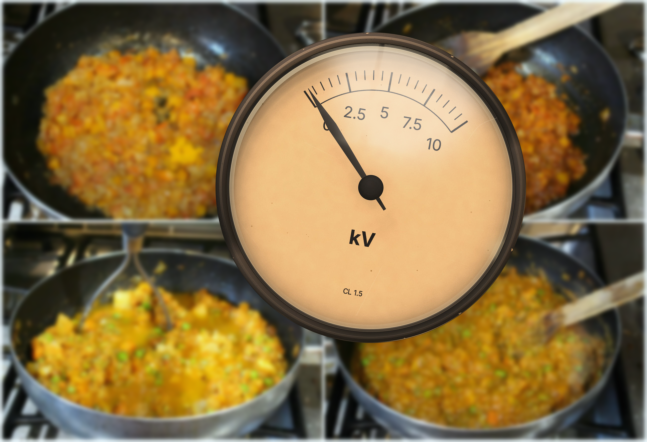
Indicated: 0.25,kV
